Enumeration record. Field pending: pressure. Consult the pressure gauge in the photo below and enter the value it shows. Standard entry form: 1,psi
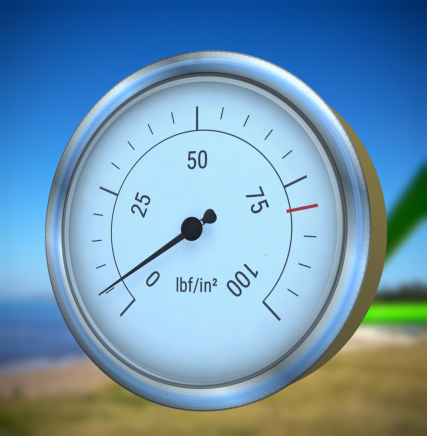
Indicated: 5,psi
